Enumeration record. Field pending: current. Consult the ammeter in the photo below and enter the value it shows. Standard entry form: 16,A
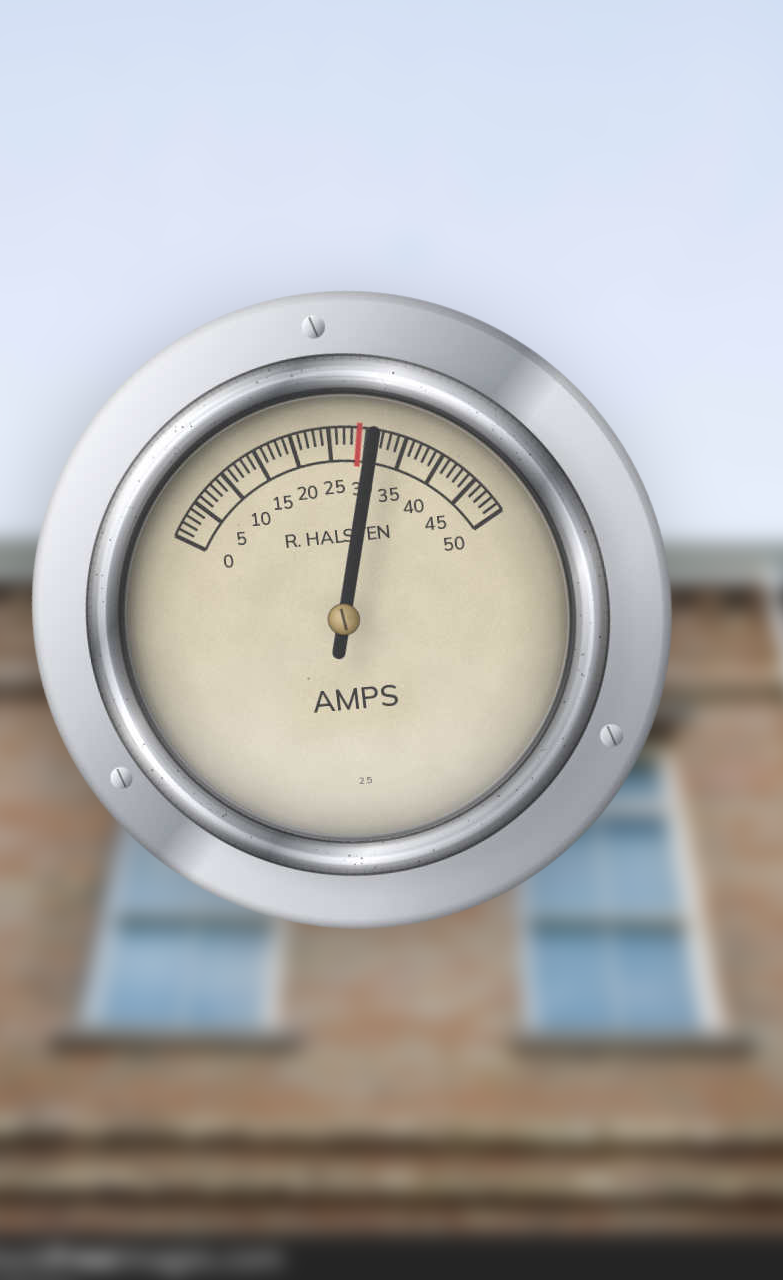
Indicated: 31,A
